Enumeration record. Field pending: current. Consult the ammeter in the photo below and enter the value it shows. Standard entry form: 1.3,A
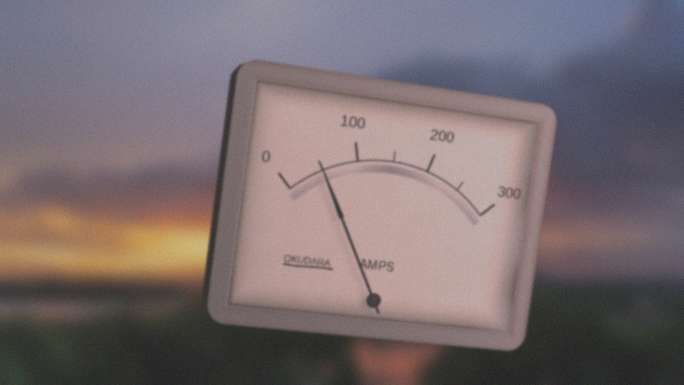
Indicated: 50,A
